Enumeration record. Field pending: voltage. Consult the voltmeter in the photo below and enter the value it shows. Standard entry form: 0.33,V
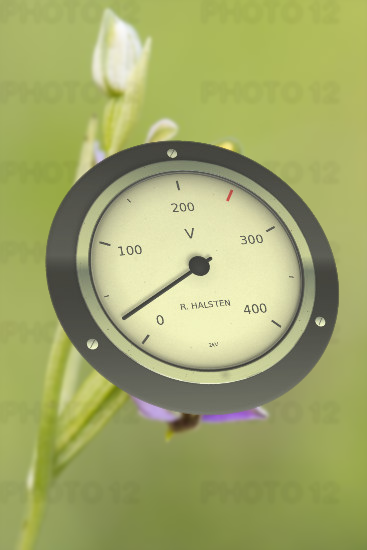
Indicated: 25,V
